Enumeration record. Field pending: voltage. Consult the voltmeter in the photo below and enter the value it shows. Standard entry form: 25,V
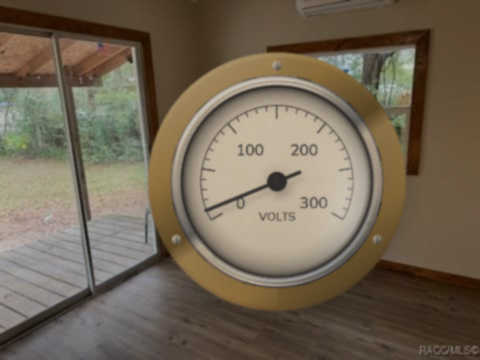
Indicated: 10,V
